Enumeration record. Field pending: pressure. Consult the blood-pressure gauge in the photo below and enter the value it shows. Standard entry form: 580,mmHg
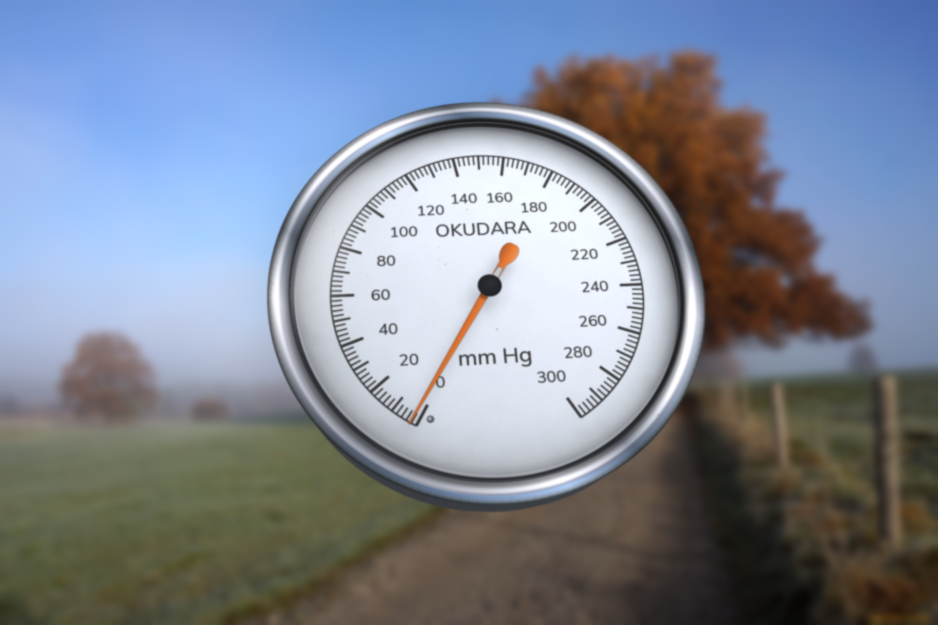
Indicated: 2,mmHg
